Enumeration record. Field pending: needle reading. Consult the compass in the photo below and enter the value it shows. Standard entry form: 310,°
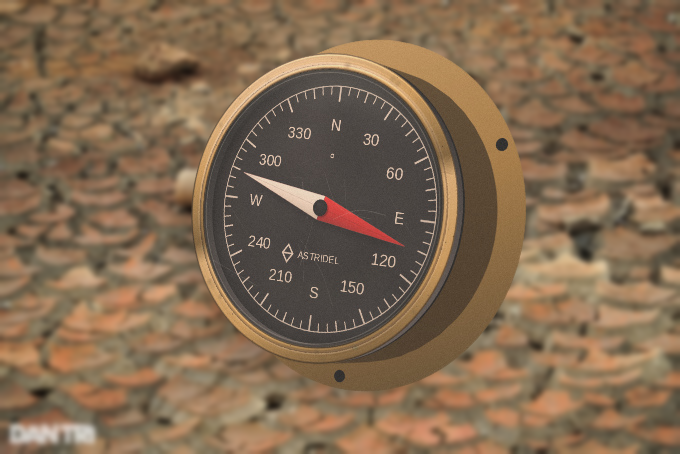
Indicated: 105,°
